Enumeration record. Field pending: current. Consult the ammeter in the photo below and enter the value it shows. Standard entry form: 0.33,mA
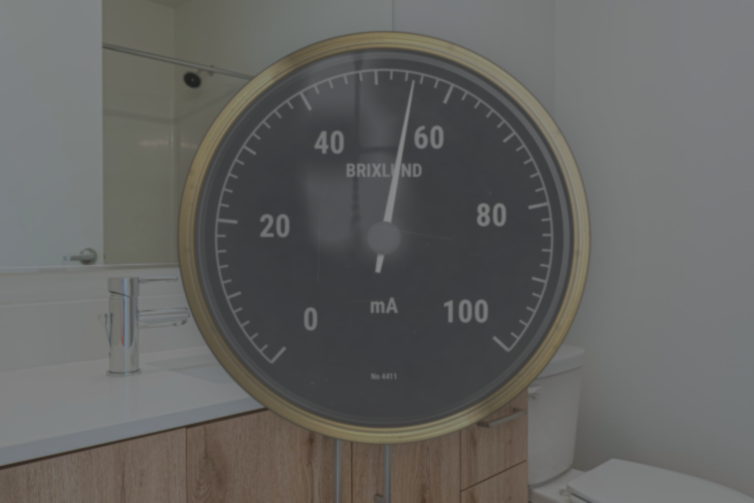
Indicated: 55,mA
